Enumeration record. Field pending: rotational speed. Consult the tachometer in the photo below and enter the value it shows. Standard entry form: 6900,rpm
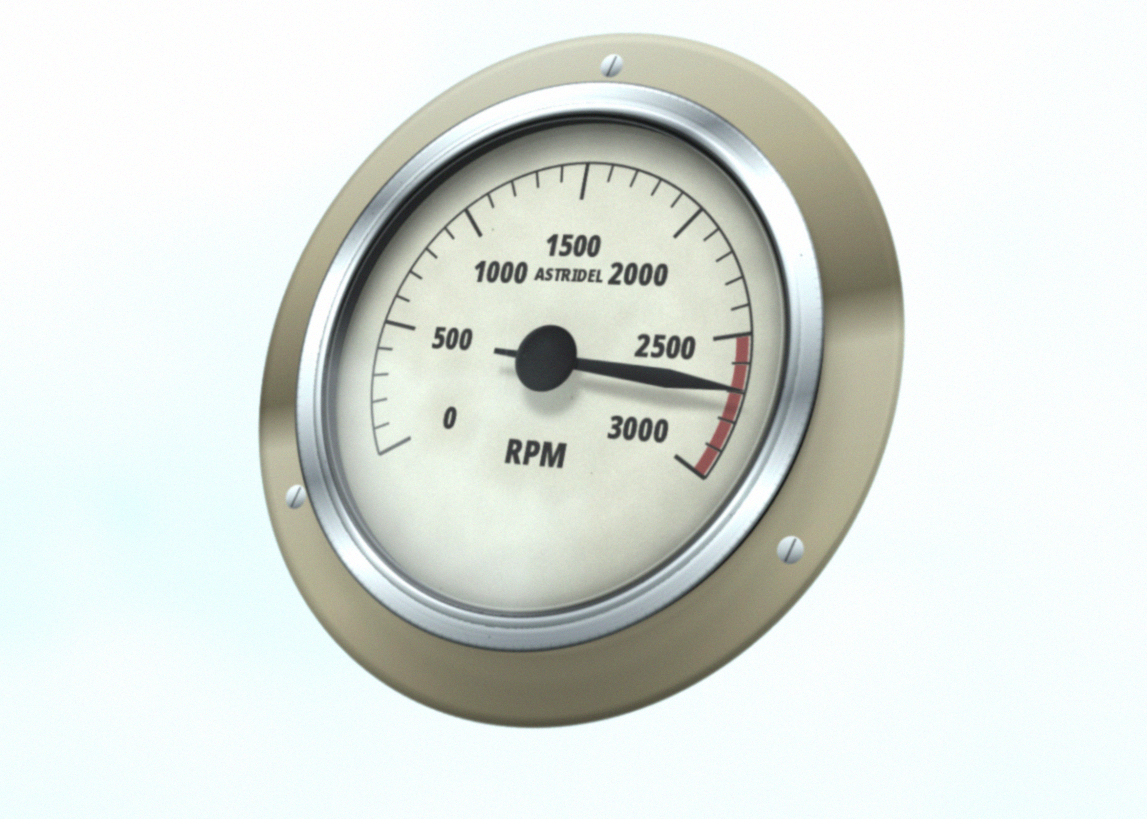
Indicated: 2700,rpm
